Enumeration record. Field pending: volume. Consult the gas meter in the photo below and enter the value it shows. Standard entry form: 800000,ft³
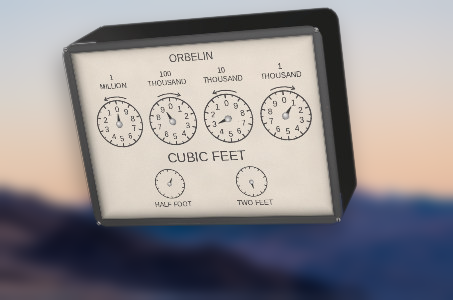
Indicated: 993100,ft³
